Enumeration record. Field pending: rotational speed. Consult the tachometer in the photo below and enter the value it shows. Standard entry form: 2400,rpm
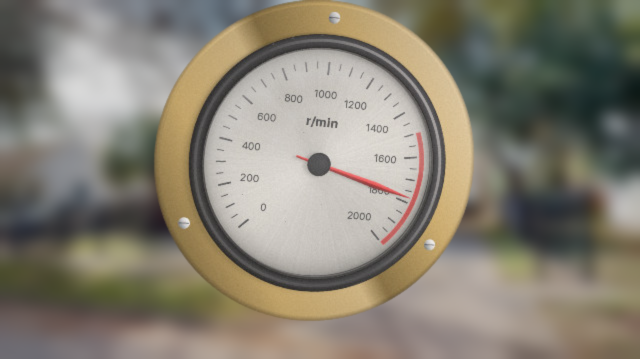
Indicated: 1775,rpm
